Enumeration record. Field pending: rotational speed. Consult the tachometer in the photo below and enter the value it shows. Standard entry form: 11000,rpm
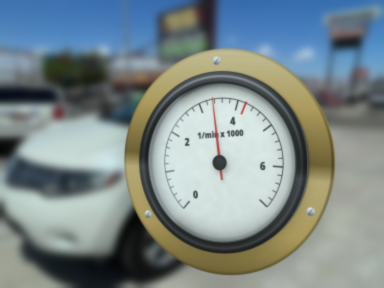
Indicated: 3400,rpm
